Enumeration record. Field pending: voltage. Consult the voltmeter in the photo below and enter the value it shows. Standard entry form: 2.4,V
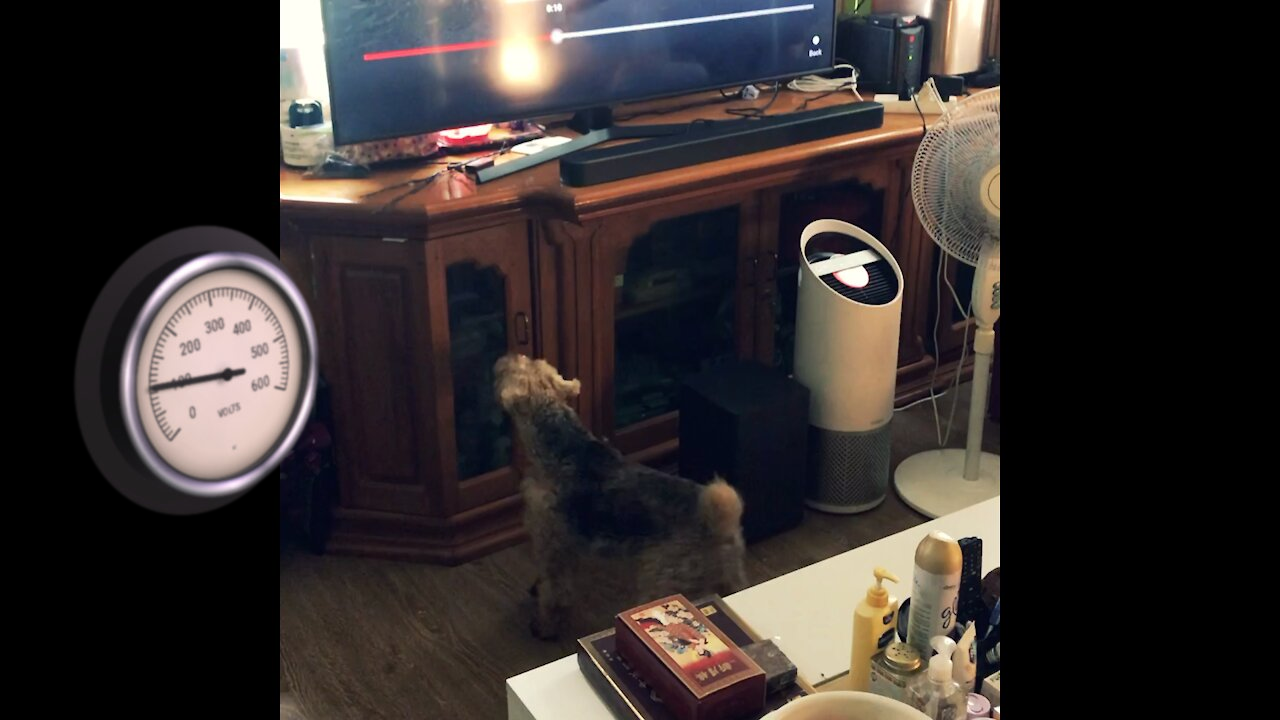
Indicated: 100,V
